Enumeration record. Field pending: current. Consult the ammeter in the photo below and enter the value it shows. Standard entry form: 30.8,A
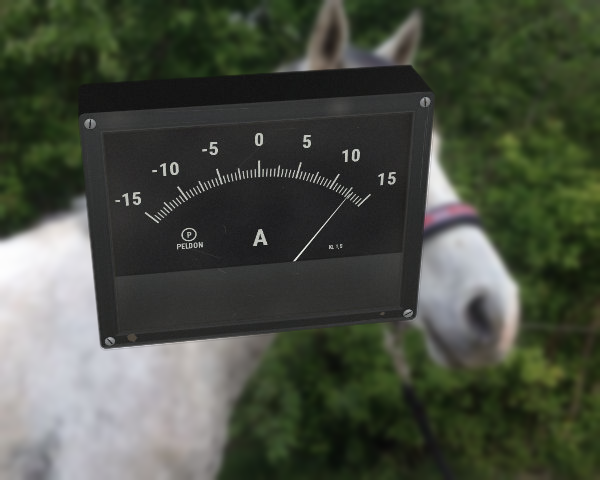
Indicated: 12.5,A
